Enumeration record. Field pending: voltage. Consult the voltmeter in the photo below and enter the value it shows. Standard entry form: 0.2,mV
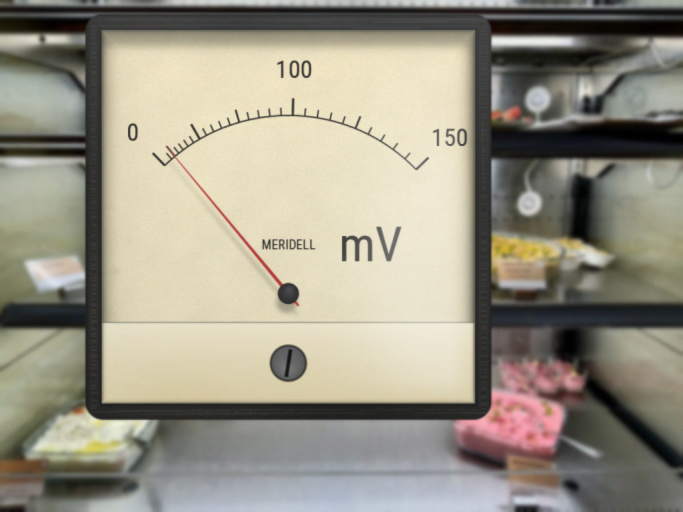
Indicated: 25,mV
